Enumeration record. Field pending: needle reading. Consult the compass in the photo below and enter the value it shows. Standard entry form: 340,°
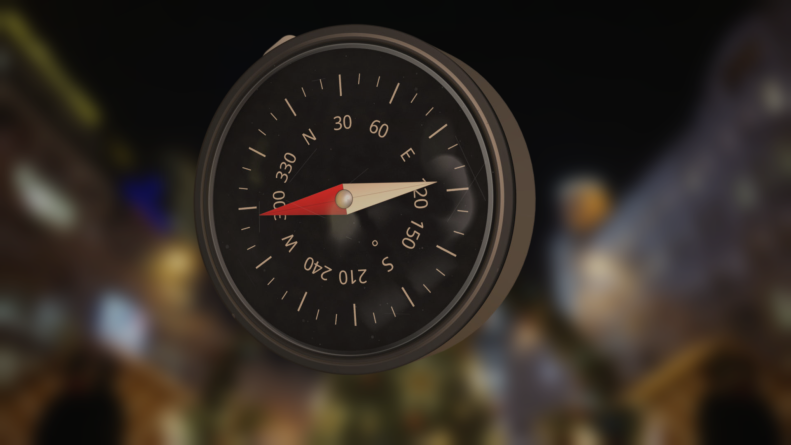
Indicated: 295,°
